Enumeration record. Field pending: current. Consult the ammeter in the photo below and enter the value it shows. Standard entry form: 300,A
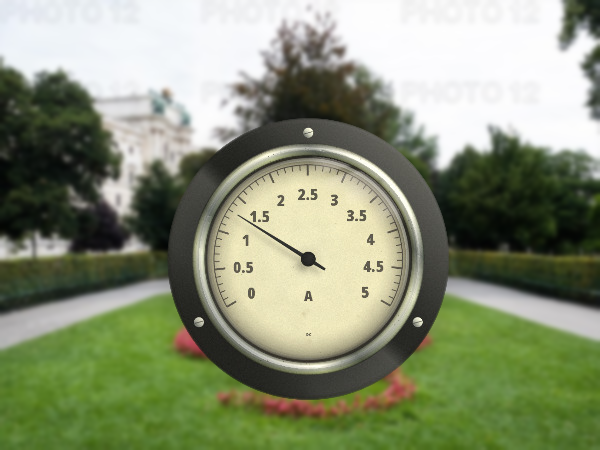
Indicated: 1.3,A
